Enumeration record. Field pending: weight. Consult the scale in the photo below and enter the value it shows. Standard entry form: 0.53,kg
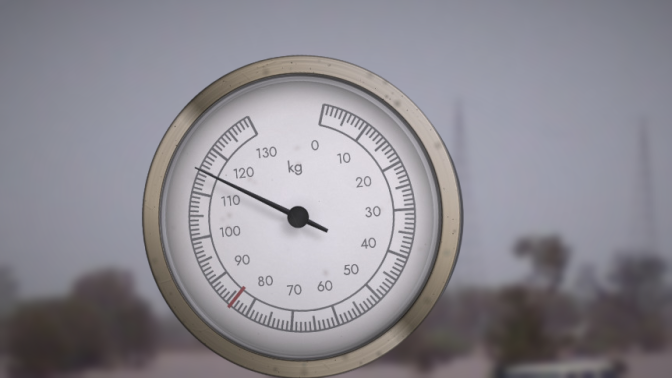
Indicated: 115,kg
